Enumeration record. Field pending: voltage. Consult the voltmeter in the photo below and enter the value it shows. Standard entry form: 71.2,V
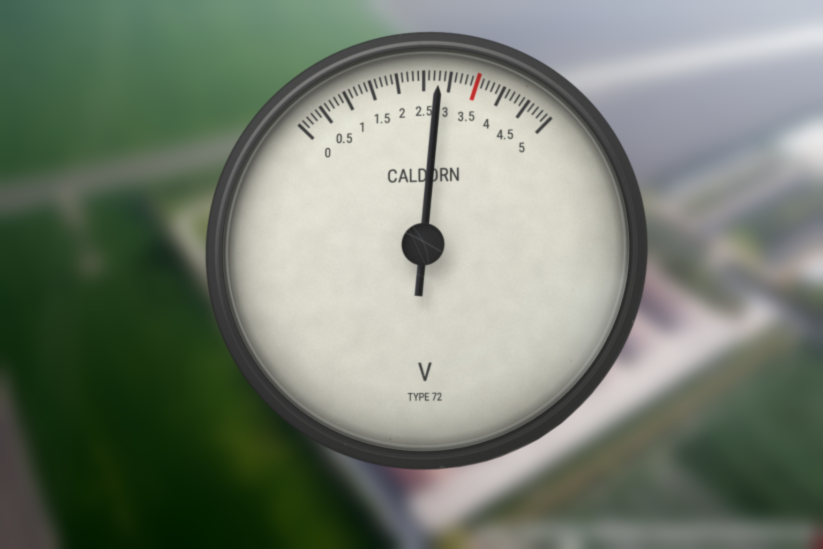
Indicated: 2.8,V
